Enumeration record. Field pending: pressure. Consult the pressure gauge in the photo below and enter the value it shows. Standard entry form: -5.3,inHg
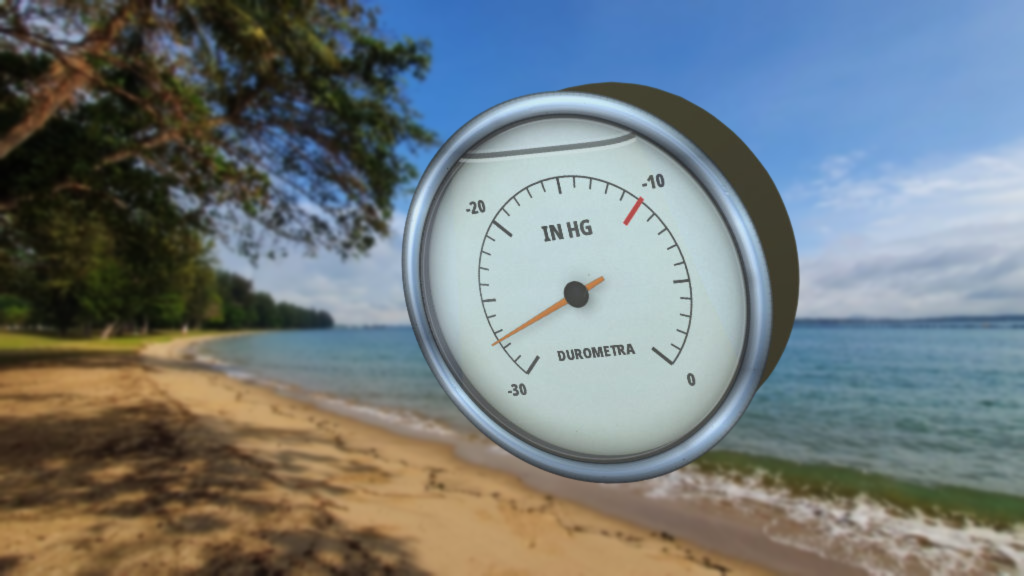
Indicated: -27.5,inHg
